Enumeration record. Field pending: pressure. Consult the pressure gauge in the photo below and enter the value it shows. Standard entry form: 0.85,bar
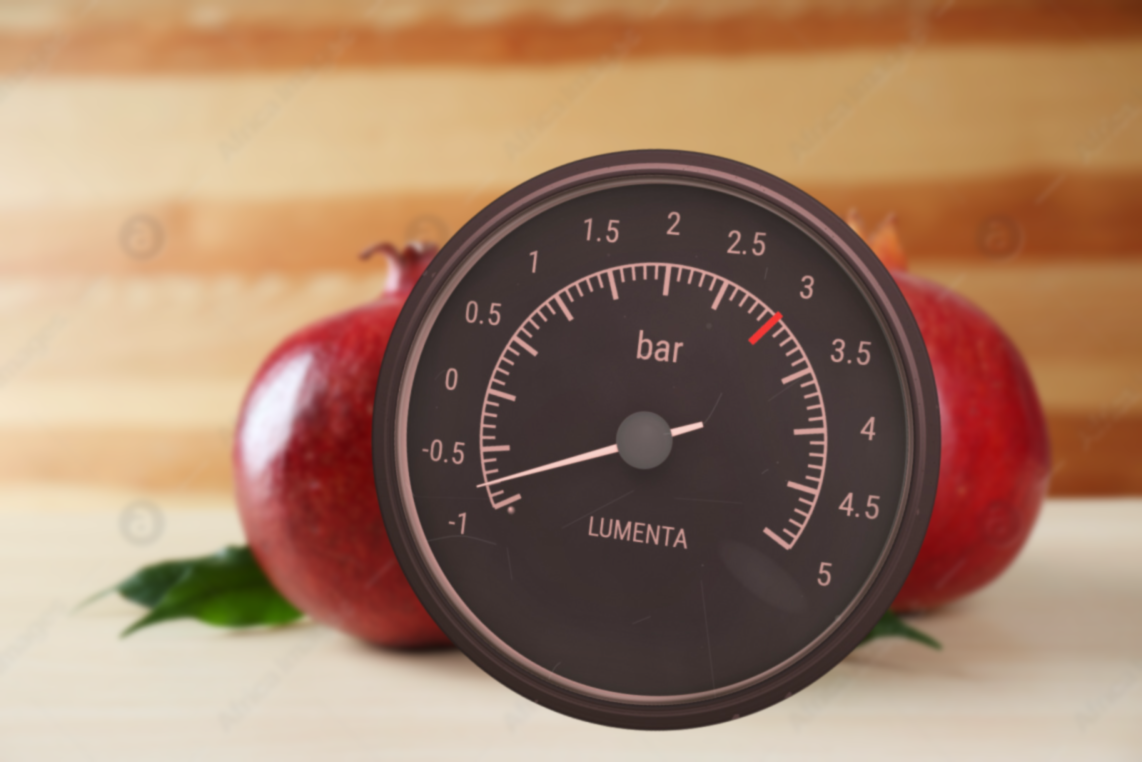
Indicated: -0.8,bar
